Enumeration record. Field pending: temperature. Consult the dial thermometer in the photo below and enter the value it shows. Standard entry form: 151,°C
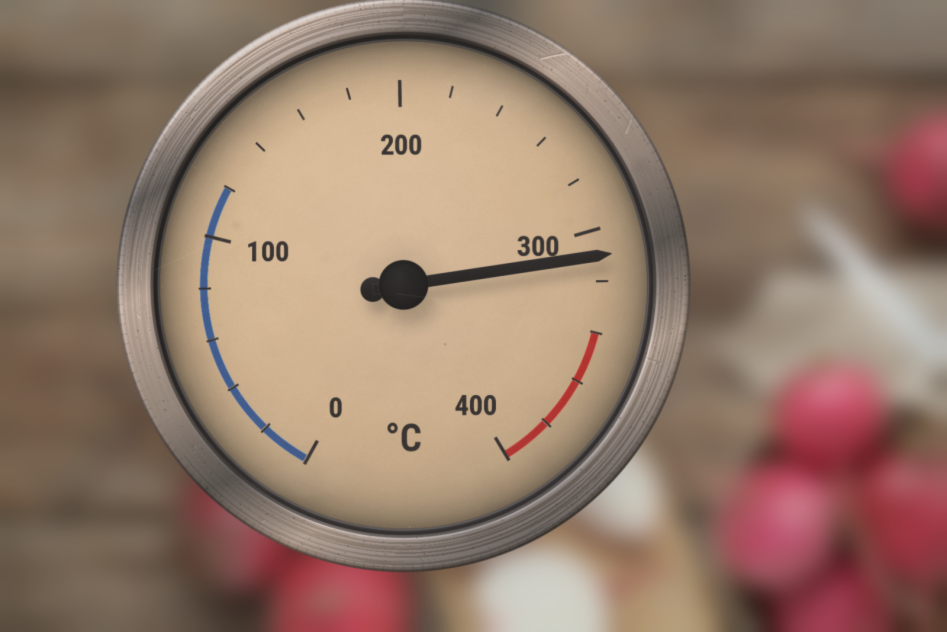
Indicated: 310,°C
